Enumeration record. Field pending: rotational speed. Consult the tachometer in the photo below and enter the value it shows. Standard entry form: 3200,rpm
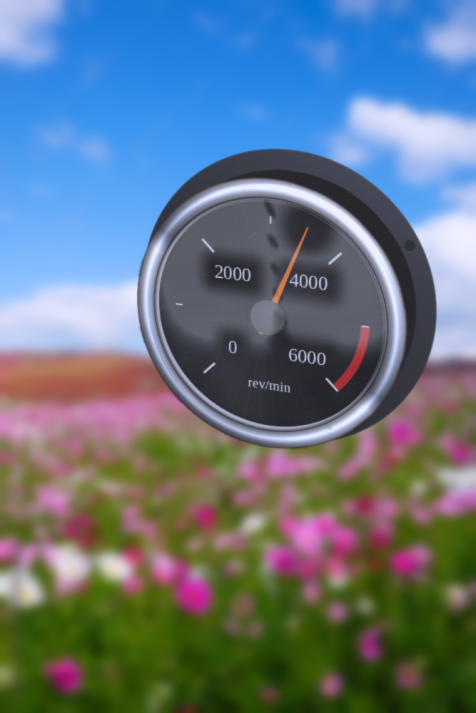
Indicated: 3500,rpm
